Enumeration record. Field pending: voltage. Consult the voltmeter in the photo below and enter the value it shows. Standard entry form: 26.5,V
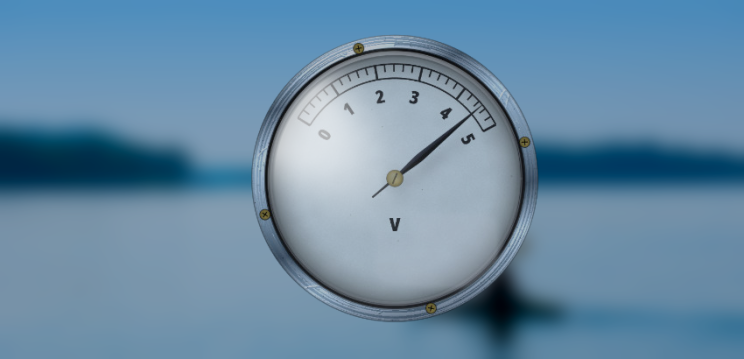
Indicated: 4.5,V
